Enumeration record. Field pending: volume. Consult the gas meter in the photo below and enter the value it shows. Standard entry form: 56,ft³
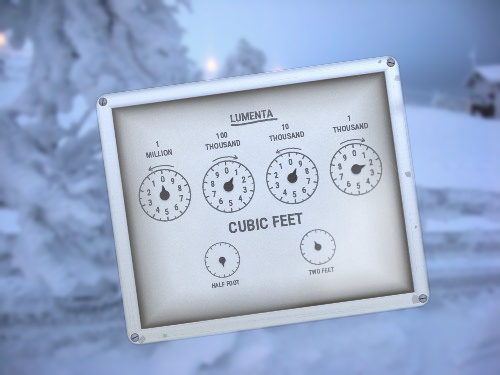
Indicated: 9200,ft³
